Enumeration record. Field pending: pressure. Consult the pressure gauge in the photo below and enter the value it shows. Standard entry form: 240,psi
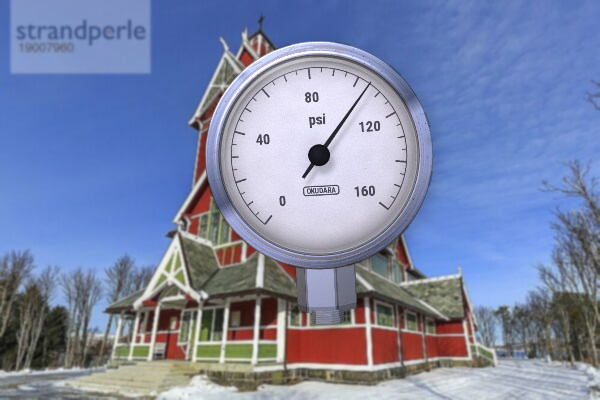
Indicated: 105,psi
